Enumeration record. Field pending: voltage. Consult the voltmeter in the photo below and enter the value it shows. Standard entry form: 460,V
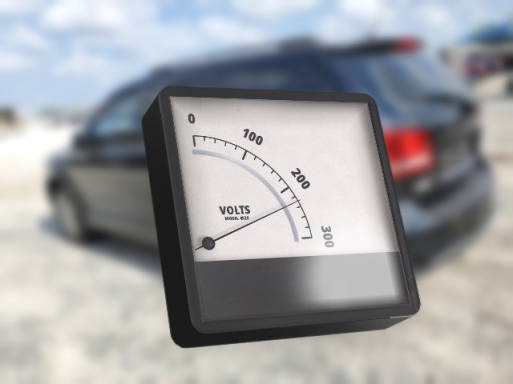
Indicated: 230,V
